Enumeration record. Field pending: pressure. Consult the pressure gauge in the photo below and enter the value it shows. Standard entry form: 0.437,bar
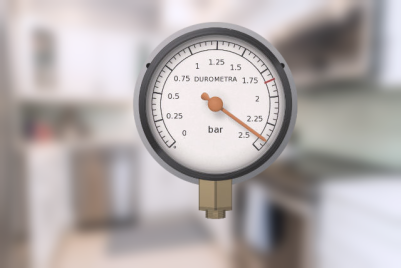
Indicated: 2.4,bar
